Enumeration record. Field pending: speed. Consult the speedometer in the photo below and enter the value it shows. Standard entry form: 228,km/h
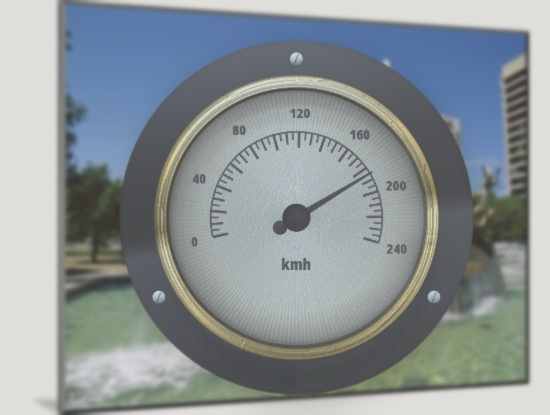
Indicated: 185,km/h
